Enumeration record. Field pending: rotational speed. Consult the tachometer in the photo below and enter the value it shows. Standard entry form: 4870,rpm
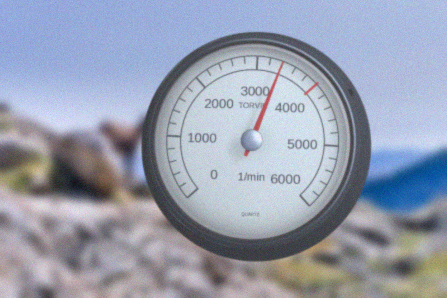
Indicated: 3400,rpm
